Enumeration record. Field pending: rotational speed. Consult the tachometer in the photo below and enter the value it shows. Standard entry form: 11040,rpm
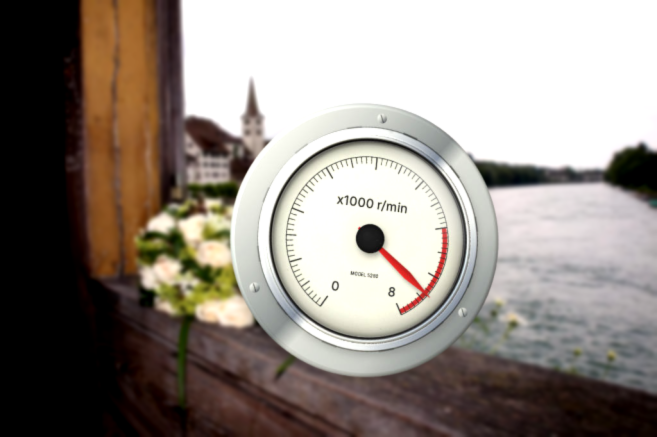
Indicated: 7400,rpm
